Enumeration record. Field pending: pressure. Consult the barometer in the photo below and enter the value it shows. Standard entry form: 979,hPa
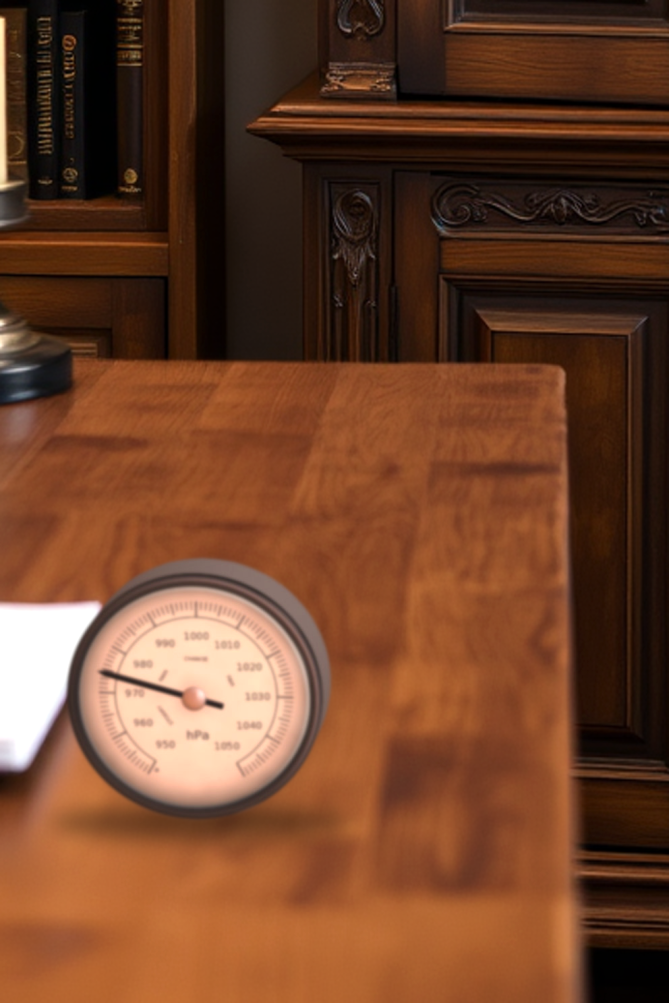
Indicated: 975,hPa
